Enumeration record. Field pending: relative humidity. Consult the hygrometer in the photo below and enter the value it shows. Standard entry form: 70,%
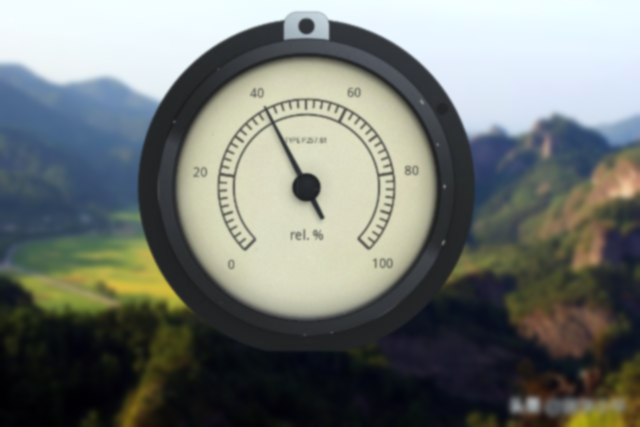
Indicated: 40,%
